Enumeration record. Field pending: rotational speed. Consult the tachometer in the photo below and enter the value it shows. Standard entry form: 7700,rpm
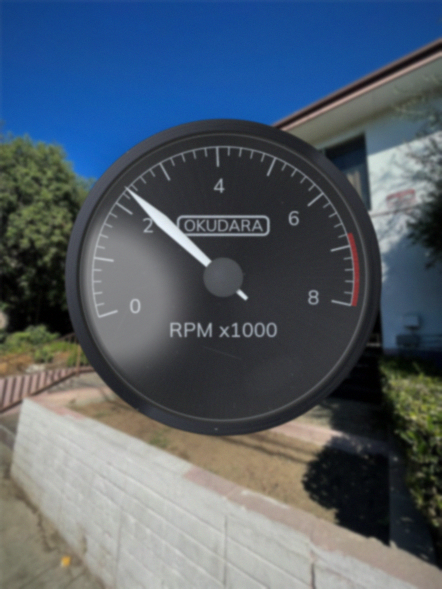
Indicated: 2300,rpm
